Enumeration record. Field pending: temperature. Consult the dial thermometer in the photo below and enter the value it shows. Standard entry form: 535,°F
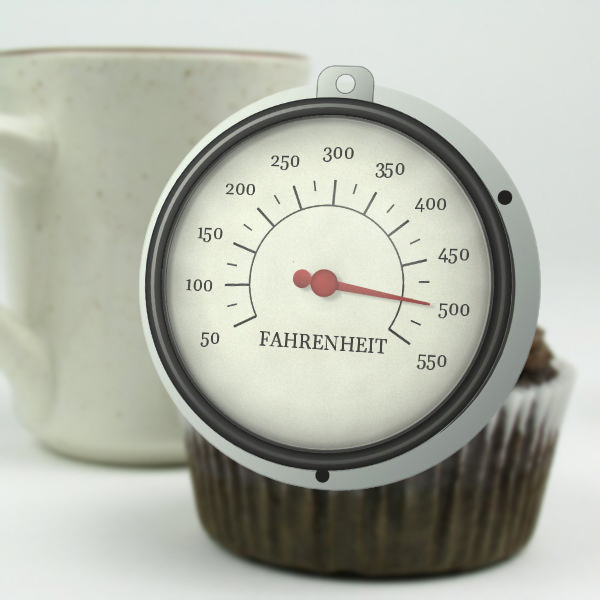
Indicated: 500,°F
